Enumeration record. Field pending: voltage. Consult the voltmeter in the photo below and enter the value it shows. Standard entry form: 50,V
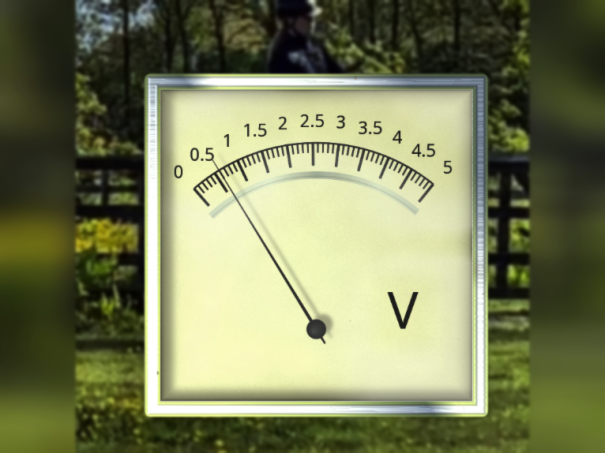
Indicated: 0.6,V
